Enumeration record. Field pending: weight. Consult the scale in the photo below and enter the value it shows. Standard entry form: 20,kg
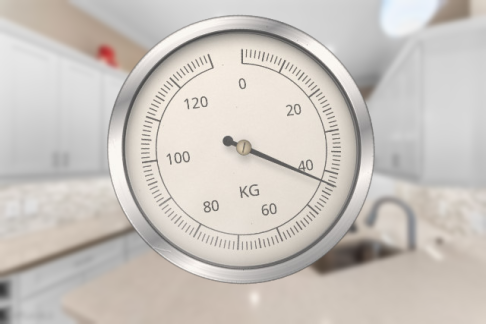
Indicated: 43,kg
